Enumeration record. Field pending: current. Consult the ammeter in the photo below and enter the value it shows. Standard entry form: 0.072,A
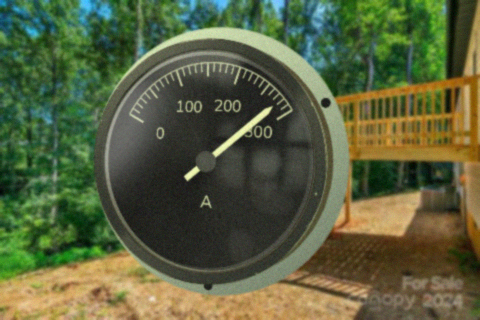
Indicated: 280,A
